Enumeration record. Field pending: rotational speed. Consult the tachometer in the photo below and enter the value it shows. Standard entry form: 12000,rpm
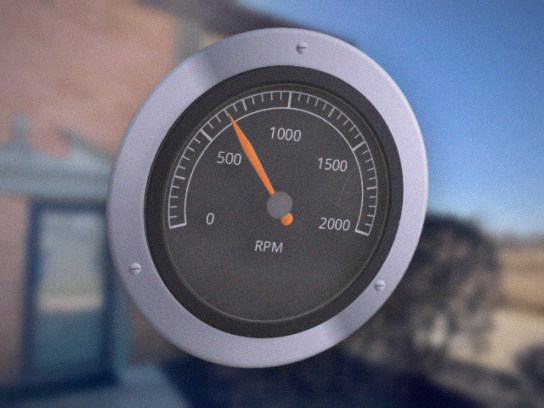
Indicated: 650,rpm
